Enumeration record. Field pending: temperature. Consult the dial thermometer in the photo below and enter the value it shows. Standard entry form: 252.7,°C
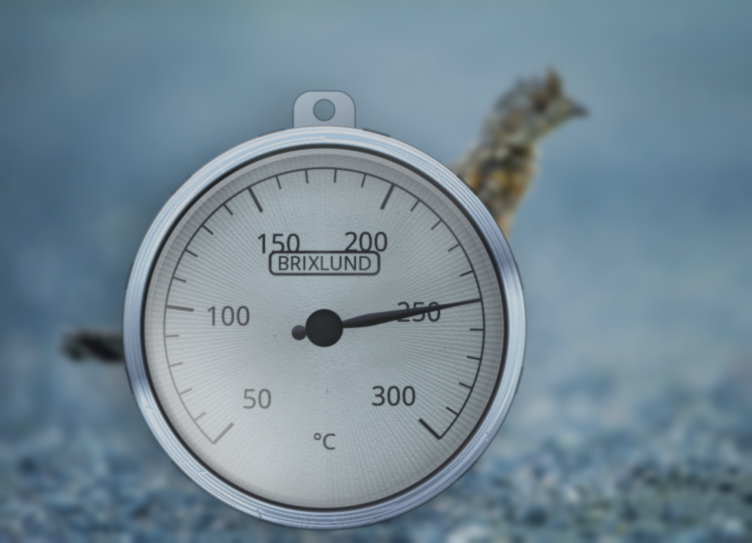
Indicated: 250,°C
